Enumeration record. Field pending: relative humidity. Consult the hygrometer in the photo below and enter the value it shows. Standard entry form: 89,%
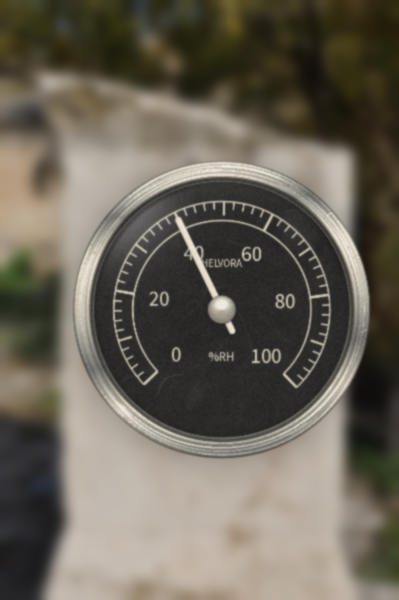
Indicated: 40,%
